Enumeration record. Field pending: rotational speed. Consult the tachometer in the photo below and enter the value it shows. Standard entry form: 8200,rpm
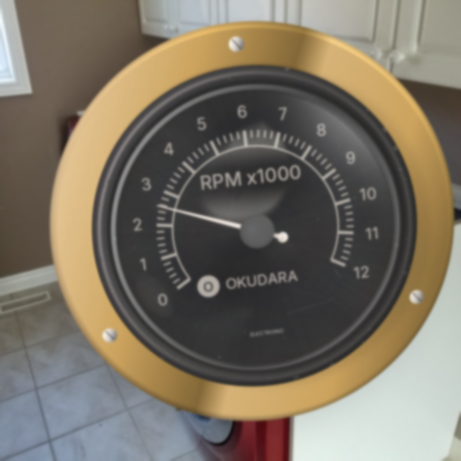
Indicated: 2600,rpm
